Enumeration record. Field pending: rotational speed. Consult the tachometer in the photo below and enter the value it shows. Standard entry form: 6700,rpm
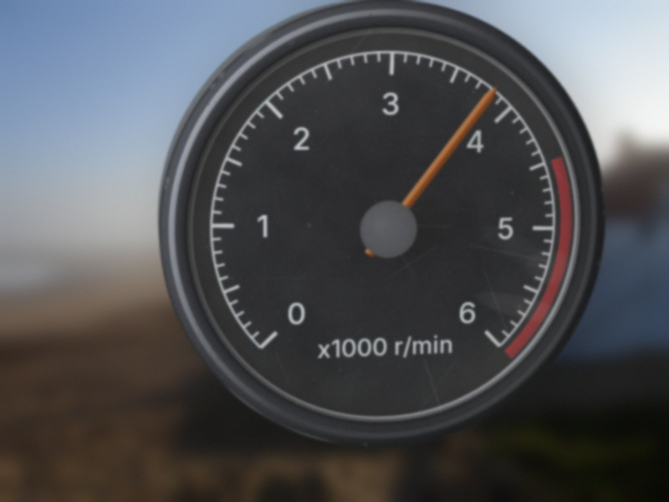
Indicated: 3800,rpm
